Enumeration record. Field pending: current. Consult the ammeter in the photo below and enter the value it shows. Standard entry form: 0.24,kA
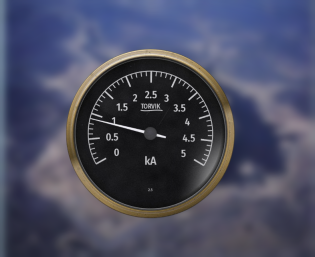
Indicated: 0.9,kA
